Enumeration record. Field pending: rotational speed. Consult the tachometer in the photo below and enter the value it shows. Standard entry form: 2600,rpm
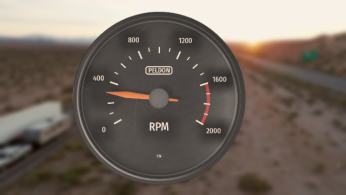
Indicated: 300,rpm
